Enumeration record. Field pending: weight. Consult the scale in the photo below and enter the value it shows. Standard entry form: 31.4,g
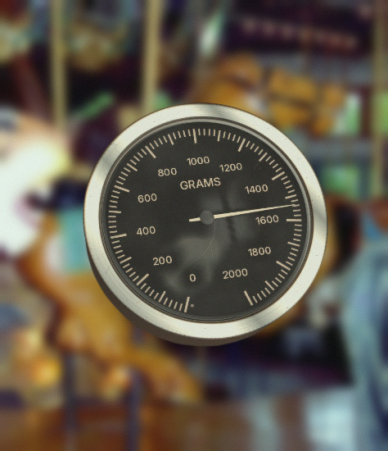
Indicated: 1540,g
